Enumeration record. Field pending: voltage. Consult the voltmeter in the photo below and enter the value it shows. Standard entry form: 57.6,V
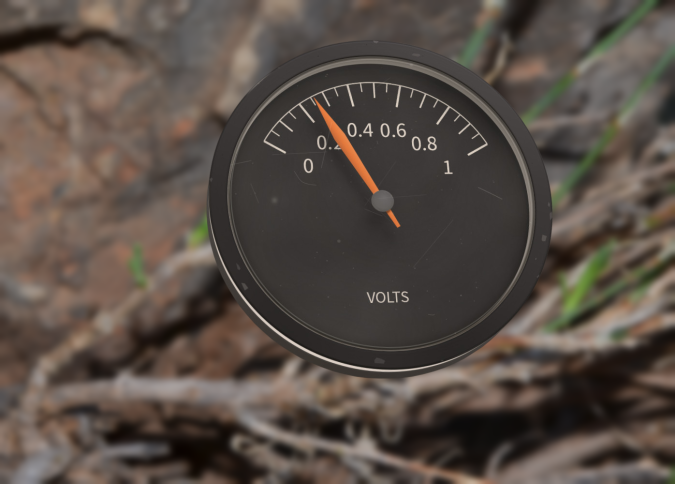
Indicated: 0.25,V
